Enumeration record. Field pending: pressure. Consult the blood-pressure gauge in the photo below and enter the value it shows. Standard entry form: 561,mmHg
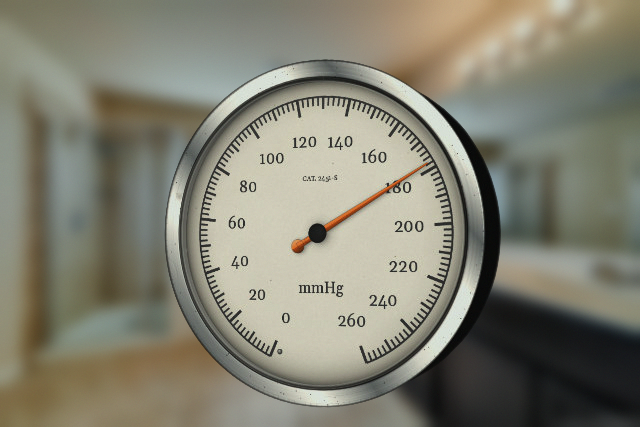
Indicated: 178,mmHg
